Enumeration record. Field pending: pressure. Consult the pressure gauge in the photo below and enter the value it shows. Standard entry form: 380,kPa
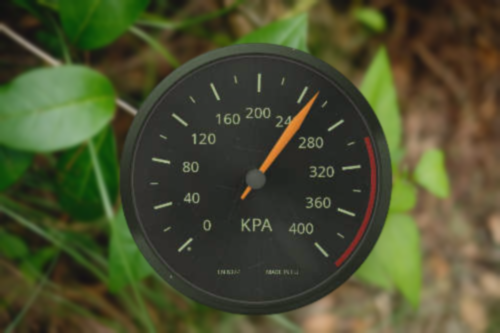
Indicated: 250,kPa
